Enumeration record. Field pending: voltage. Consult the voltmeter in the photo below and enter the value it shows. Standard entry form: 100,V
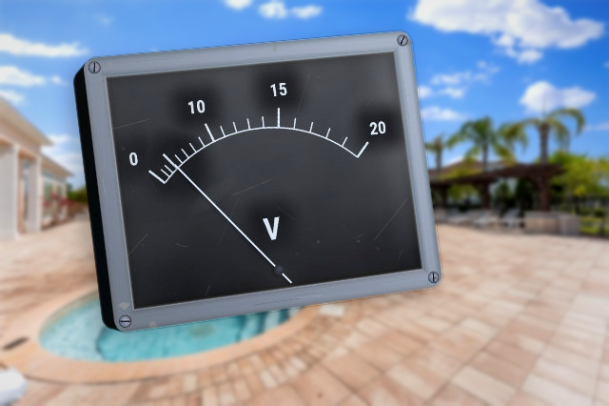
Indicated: 5,V
